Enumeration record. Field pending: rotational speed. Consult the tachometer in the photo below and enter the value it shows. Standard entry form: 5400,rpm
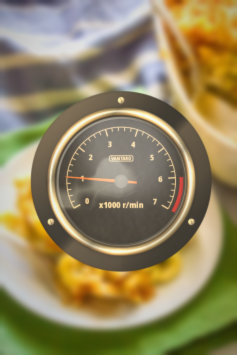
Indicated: 1000,rpm
